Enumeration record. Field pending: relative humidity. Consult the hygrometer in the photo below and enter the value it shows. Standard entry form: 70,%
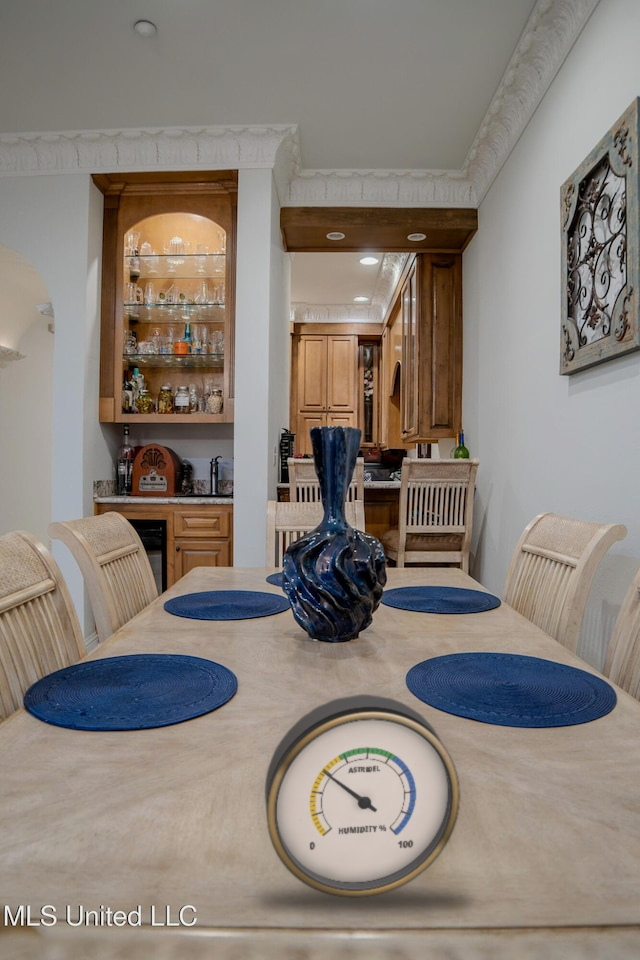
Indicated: 30,%
